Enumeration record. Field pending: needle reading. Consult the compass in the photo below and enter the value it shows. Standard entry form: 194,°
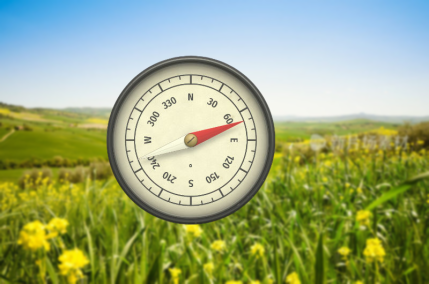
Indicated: 70,°
